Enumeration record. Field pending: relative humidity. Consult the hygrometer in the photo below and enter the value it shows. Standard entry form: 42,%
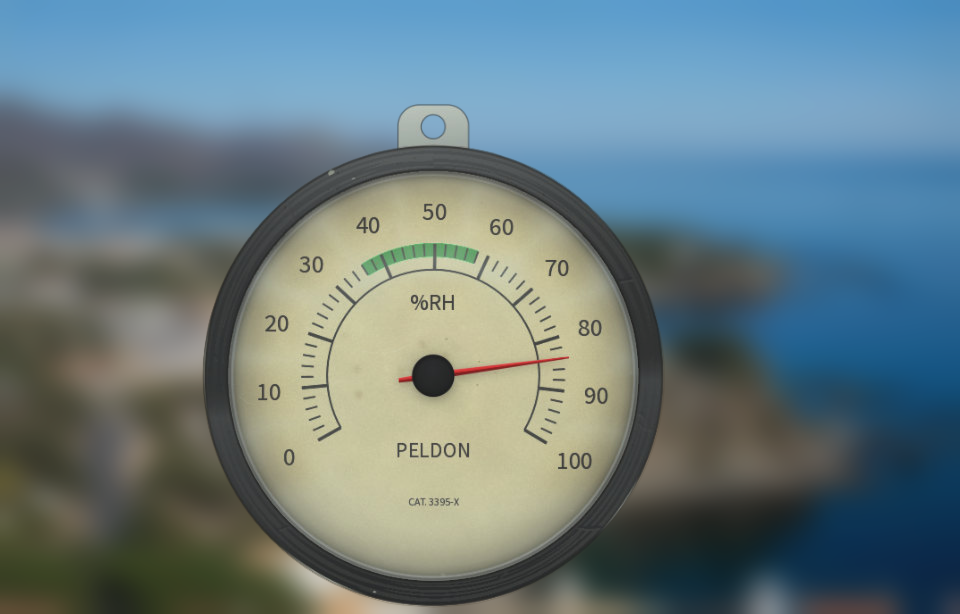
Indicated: 84,%
